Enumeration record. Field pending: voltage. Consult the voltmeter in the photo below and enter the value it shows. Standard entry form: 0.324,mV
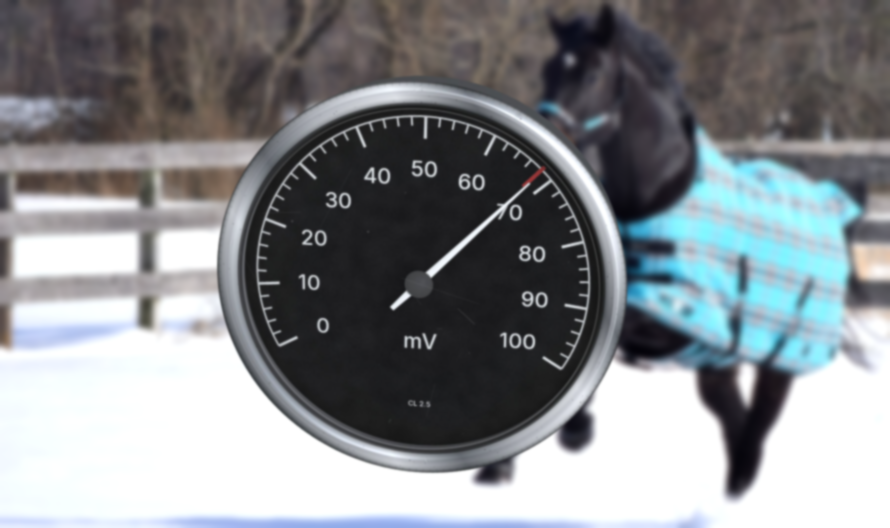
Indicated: 68,mV
